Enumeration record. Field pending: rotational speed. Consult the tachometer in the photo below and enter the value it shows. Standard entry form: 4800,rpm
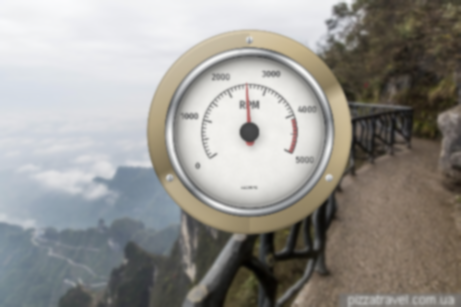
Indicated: 2500,rpm
